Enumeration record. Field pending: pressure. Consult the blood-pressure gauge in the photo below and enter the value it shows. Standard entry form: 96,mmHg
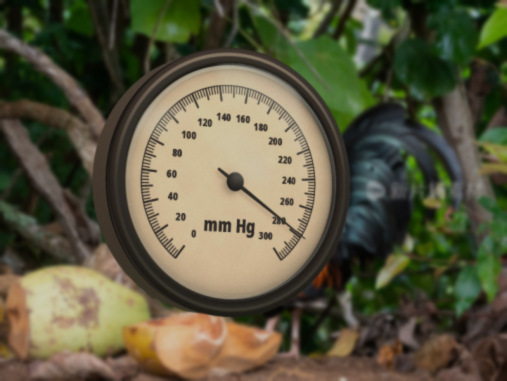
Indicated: 280,mmHg
